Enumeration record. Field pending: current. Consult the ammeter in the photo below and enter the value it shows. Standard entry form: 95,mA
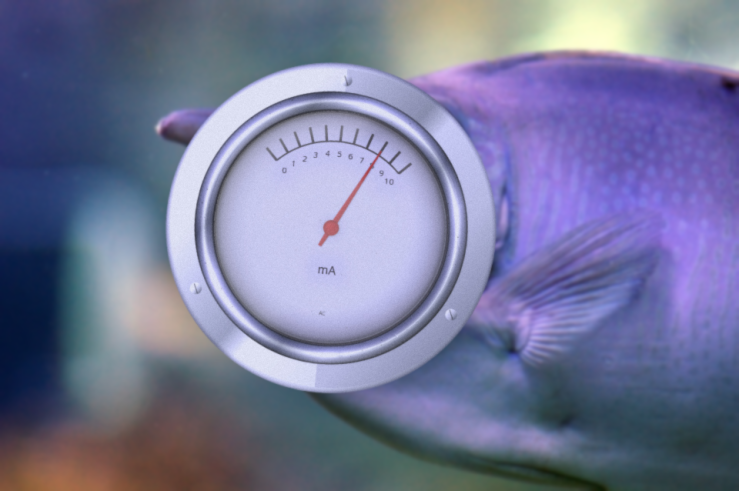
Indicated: 8,mA
